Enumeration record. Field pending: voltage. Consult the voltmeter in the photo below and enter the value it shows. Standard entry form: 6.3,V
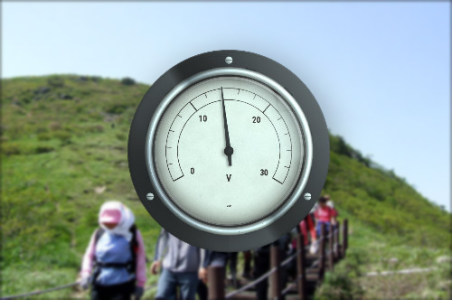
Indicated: 14,V
